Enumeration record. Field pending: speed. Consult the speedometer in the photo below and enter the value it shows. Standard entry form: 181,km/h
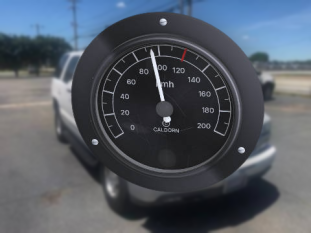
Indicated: 95,km/h
